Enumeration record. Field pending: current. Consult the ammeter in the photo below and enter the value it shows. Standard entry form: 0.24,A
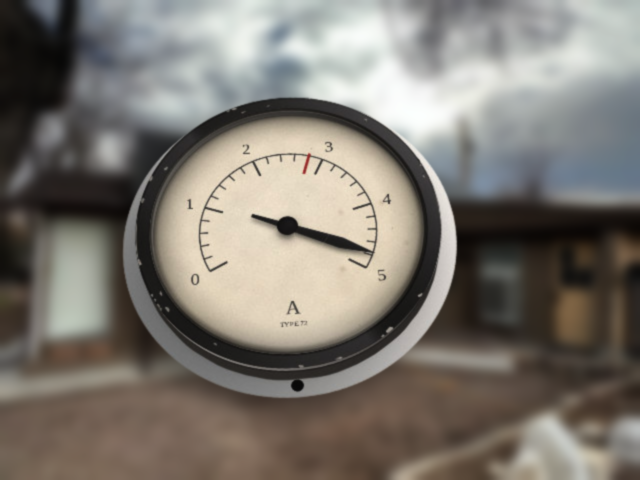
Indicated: 4.8,A
